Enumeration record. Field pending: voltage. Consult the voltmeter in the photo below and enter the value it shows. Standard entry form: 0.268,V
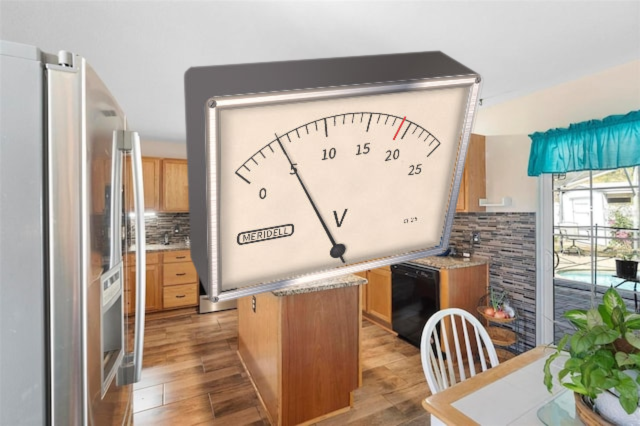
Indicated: 5,V
